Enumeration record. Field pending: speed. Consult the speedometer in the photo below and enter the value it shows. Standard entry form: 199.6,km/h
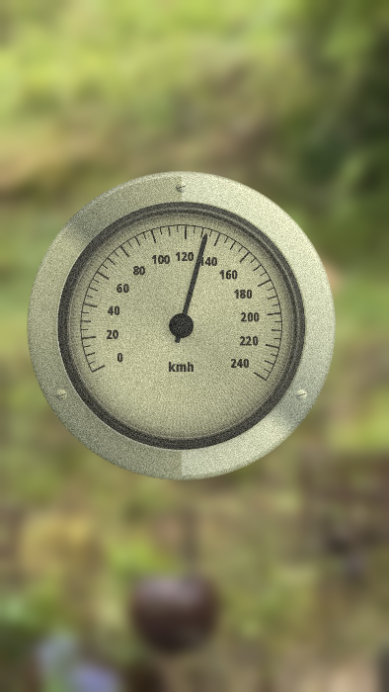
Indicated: 132.5,km/h
